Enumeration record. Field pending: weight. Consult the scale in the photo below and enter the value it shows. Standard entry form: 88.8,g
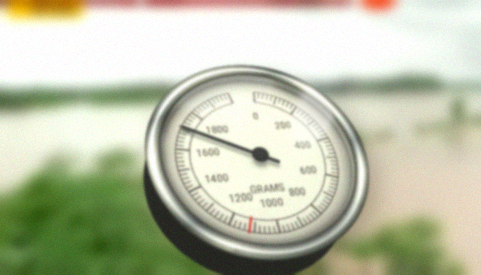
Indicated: 1700,g
